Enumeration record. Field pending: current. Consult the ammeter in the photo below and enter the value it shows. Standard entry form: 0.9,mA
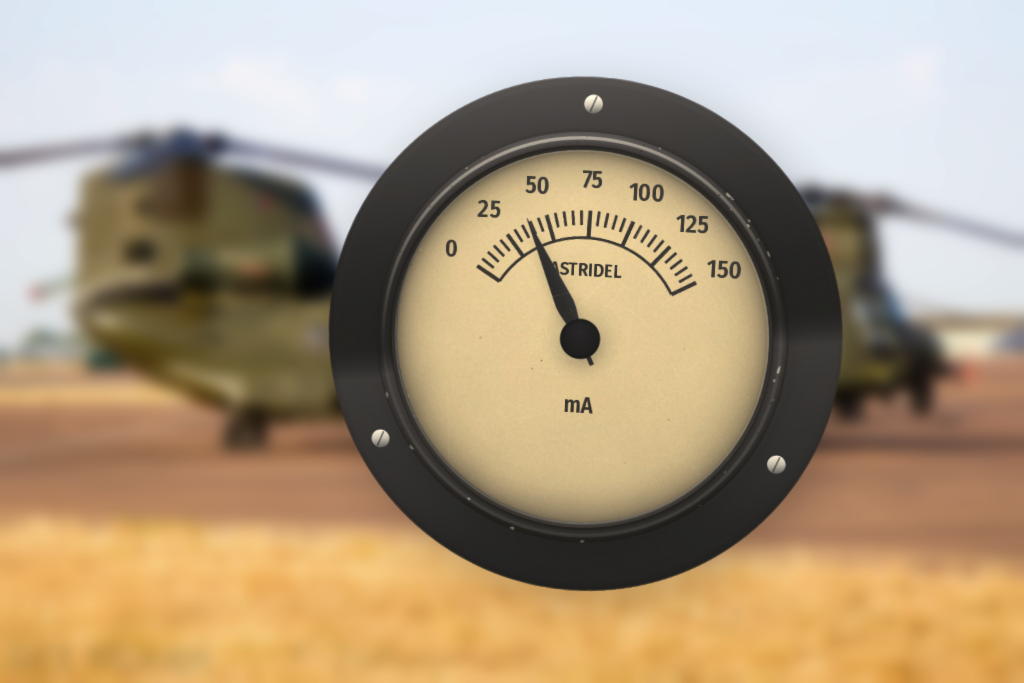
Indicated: 40,mA
